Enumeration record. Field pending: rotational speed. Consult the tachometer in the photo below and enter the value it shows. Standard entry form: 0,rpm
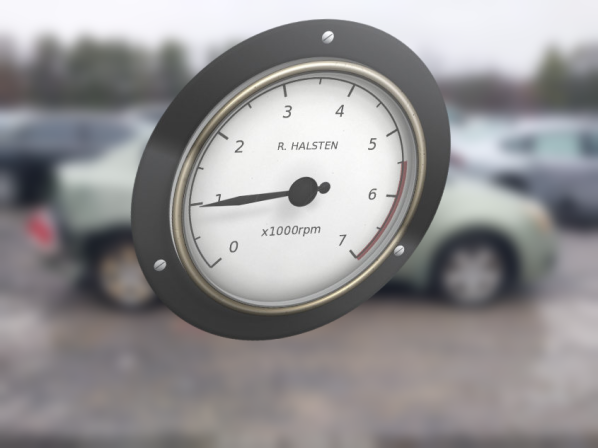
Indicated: 1000,rpm
